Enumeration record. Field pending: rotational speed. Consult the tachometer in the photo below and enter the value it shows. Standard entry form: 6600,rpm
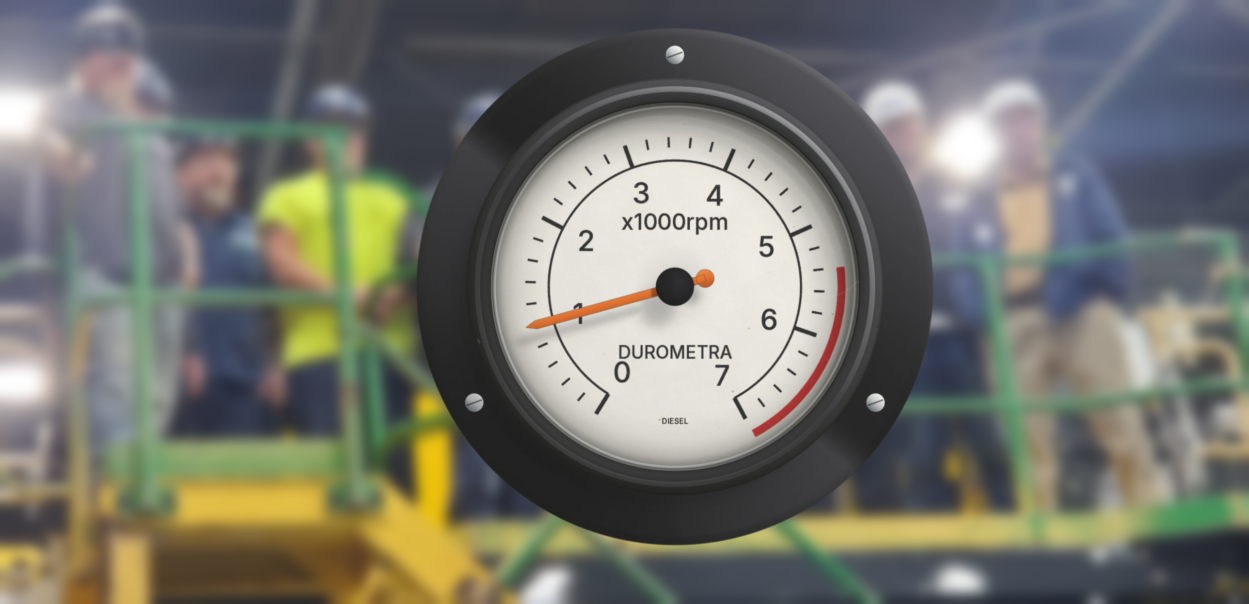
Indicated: 1000,rpm
